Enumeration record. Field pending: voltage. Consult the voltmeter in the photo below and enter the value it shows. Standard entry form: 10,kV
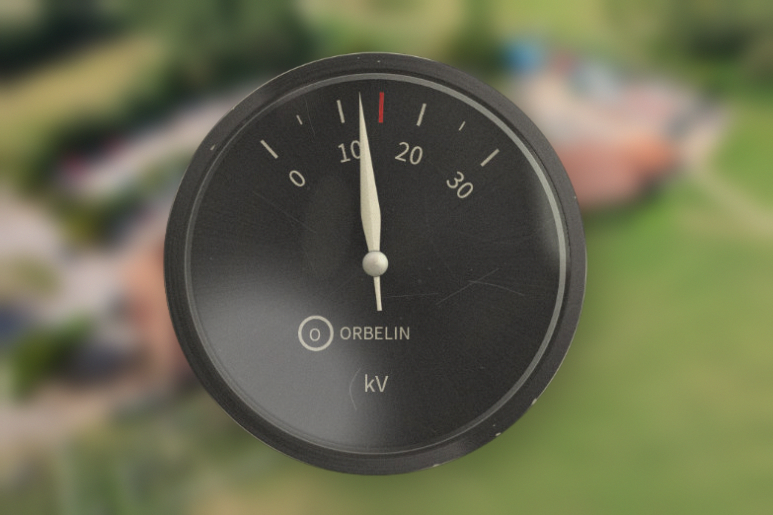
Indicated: 12.5,kV
